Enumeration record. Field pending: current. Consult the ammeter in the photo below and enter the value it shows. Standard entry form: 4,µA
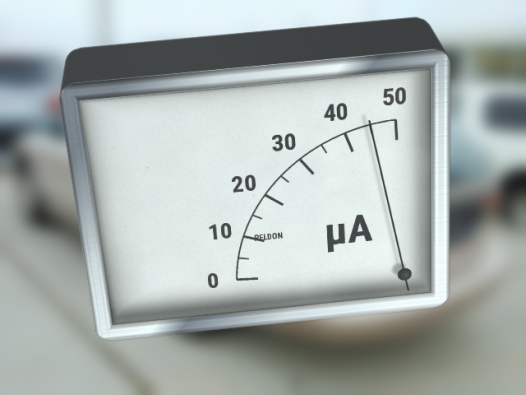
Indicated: 45,µA
